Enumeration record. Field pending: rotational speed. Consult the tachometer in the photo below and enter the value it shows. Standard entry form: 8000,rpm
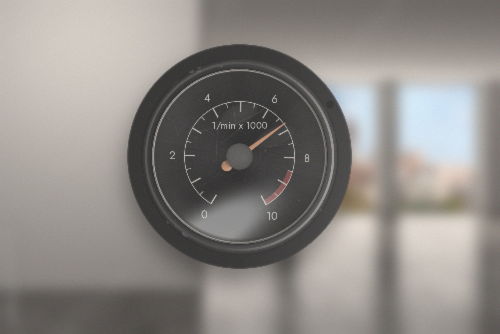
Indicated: 6750,rpm
